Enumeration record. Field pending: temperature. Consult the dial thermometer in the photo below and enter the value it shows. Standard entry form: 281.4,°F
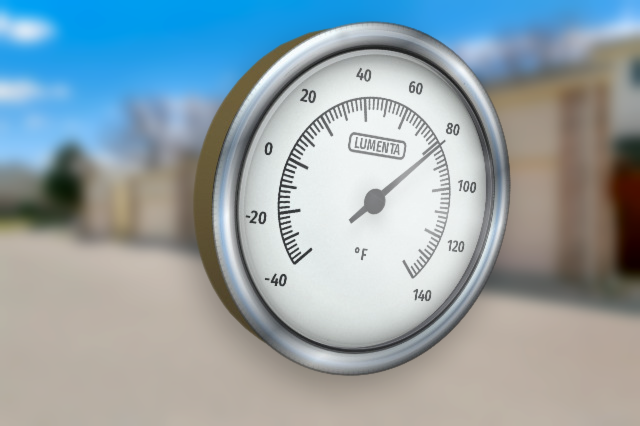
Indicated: 80,°F
